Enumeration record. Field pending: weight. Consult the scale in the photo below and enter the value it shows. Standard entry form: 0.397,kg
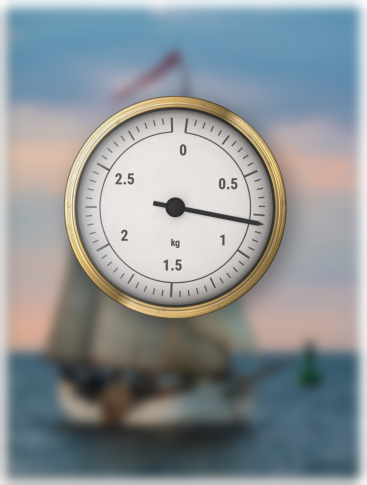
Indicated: 0.8,kg
